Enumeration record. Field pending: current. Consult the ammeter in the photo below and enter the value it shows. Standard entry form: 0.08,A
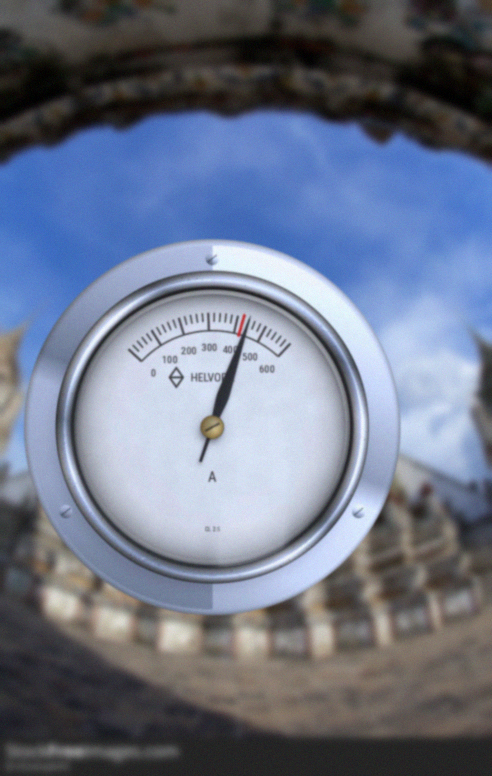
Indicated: 440,A
